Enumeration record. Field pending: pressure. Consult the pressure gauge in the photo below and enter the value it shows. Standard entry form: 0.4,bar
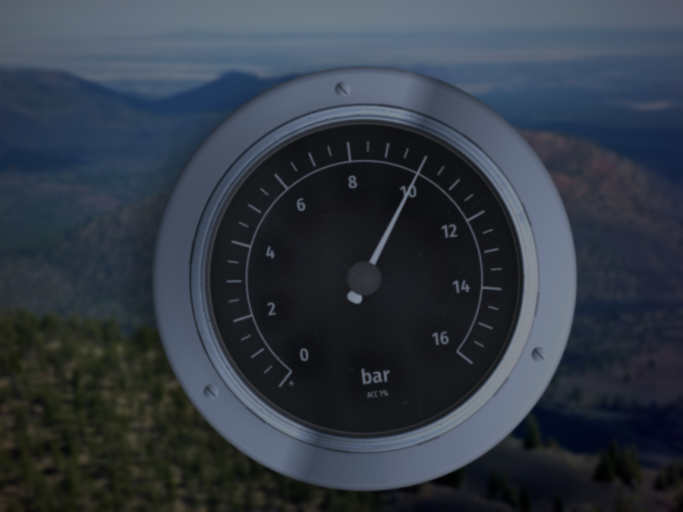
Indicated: 10,bar
